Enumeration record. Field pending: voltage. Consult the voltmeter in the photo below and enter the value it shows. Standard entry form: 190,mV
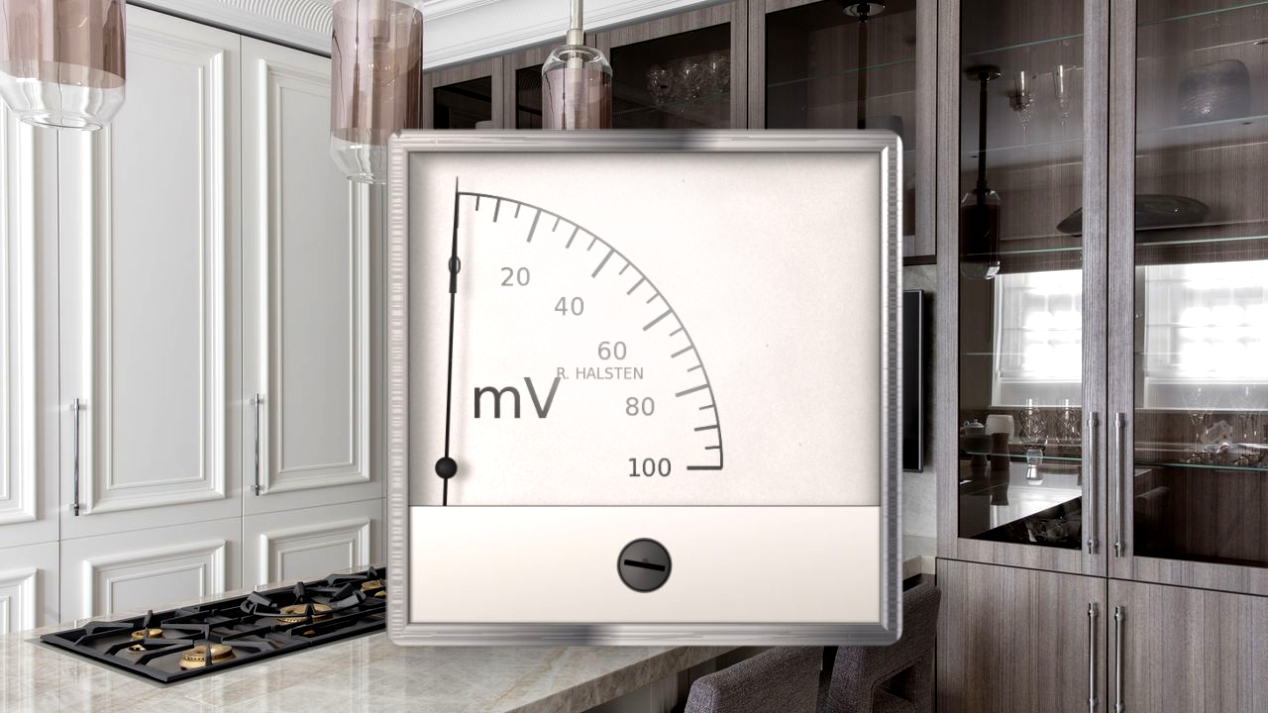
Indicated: 0,mV
